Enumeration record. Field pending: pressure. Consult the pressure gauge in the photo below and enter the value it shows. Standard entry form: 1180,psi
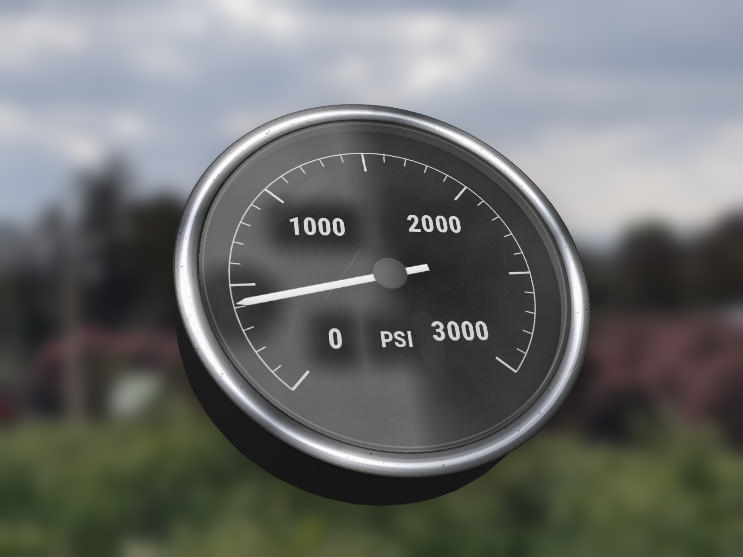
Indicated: 400,psi
